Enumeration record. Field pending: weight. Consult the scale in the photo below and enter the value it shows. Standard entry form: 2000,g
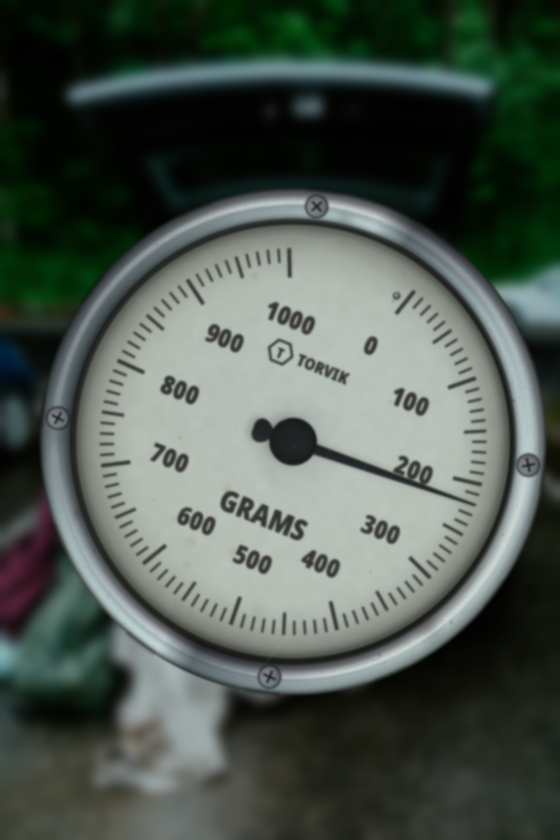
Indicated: 220,g
